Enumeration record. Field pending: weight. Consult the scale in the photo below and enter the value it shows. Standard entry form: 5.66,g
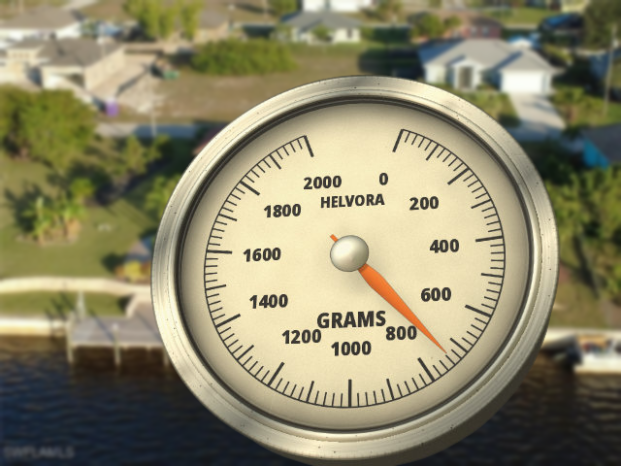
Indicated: 740,g
